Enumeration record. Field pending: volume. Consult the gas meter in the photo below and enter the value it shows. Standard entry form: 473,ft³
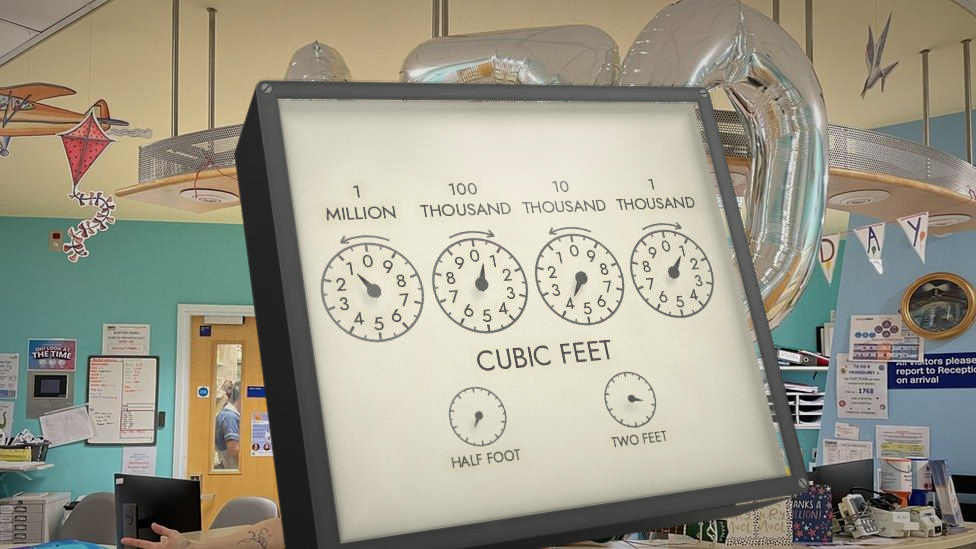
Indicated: 104100,ft³
